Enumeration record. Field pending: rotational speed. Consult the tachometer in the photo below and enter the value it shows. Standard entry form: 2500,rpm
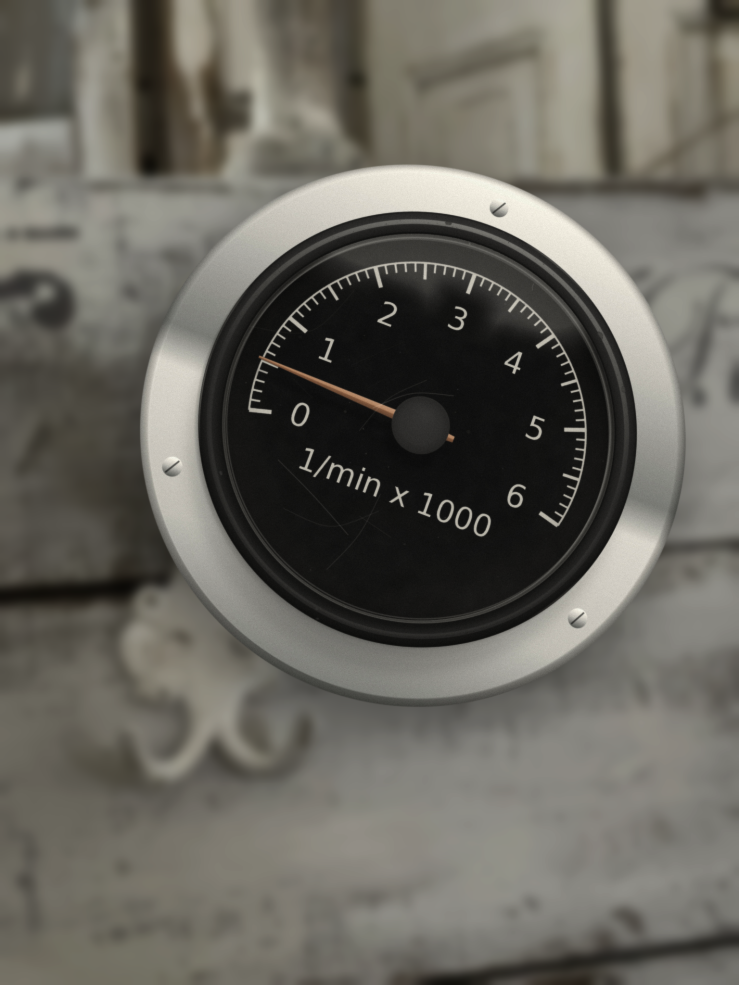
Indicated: 500,rpm
